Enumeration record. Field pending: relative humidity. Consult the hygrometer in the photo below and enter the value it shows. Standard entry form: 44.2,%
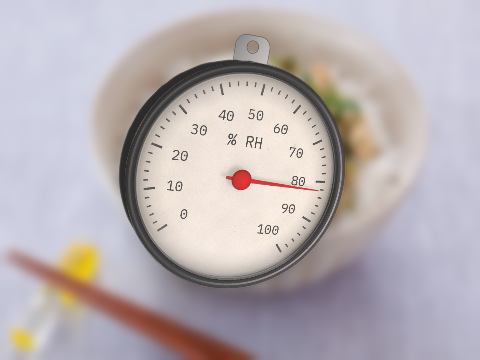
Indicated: 82,%
